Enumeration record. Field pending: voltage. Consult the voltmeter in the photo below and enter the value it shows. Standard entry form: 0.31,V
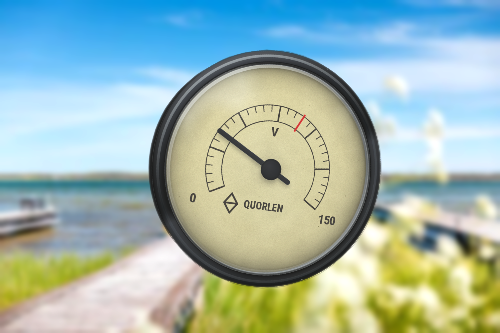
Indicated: 35,V
